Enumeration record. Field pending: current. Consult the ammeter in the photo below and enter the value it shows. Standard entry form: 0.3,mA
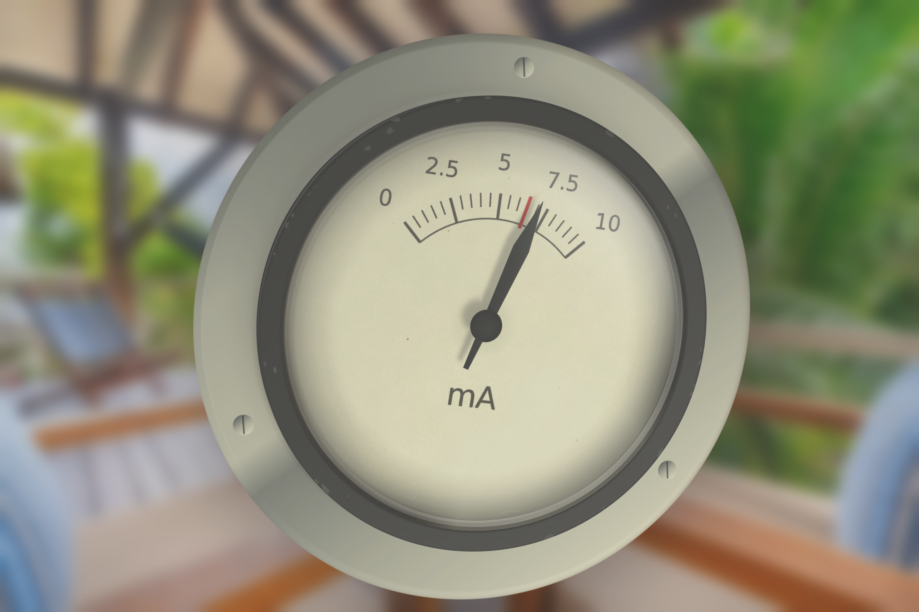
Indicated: 7,mA
